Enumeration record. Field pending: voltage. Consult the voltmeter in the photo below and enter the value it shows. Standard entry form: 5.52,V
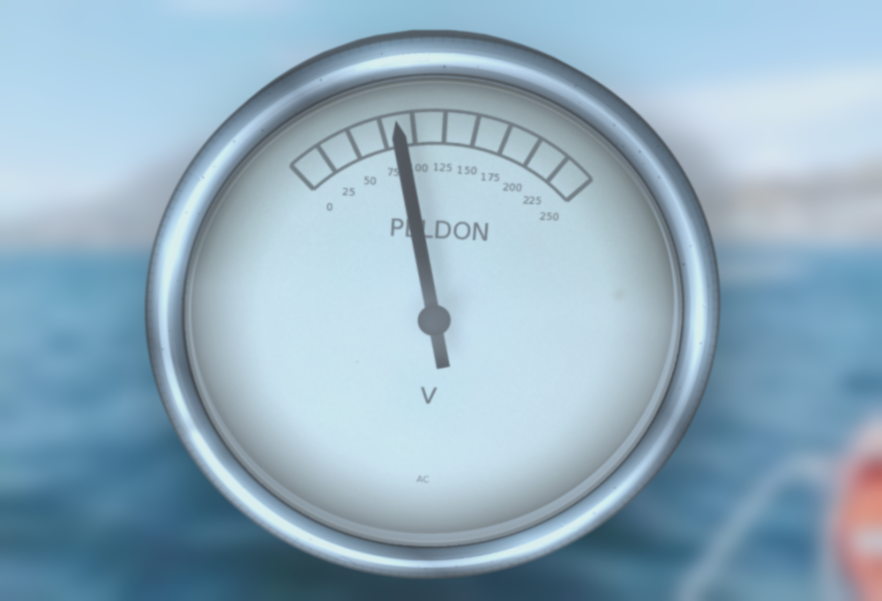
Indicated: 87.5,V
